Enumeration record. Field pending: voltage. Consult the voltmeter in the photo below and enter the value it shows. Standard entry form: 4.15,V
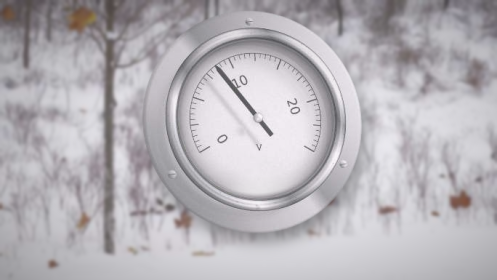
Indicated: 8.5,V
